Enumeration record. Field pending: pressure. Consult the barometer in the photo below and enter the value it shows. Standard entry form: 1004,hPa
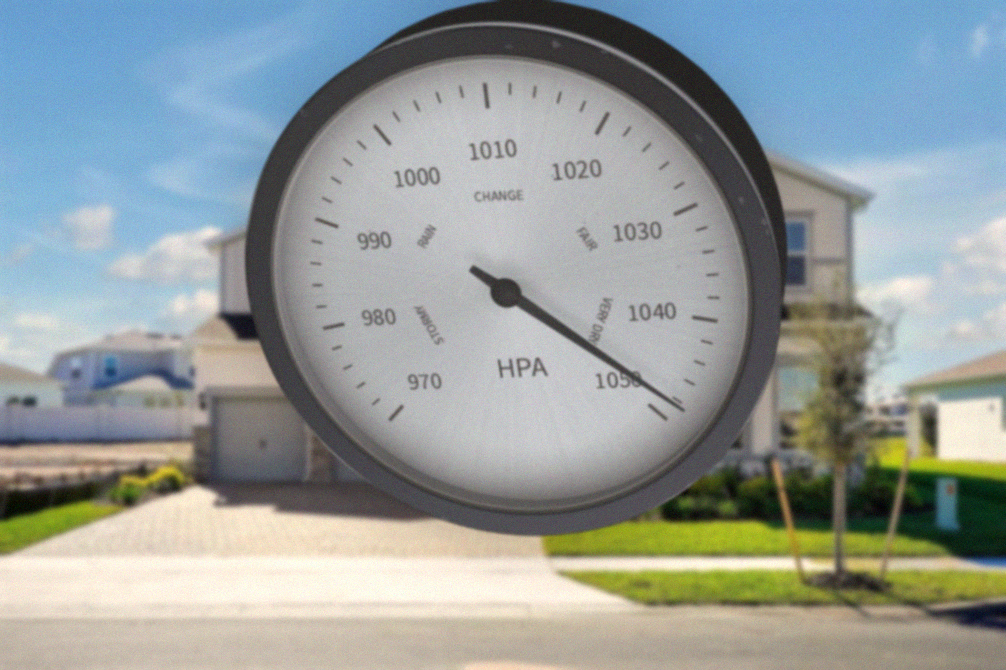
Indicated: 1048,hPa
